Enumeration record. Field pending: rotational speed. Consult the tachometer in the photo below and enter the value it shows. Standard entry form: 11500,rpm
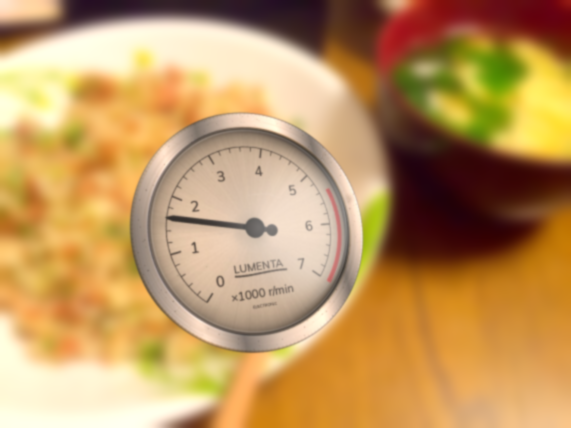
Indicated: 1600,rpm
